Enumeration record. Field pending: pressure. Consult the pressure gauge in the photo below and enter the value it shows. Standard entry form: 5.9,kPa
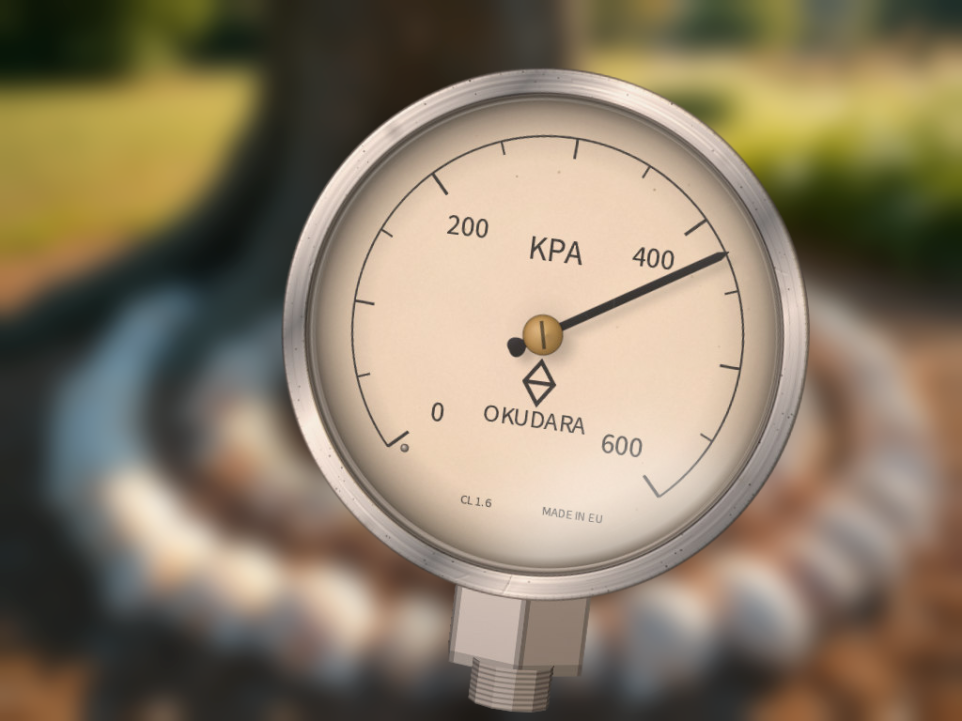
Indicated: 425,kPa
